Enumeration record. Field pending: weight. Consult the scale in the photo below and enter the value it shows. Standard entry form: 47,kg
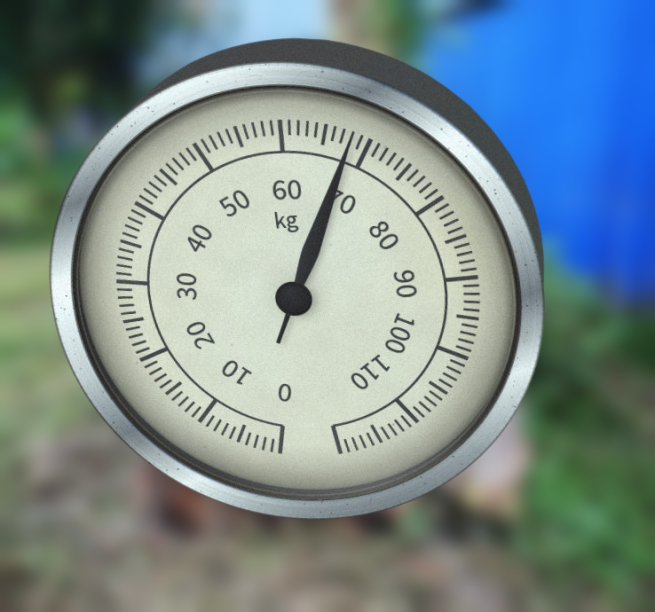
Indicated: 68,kg
